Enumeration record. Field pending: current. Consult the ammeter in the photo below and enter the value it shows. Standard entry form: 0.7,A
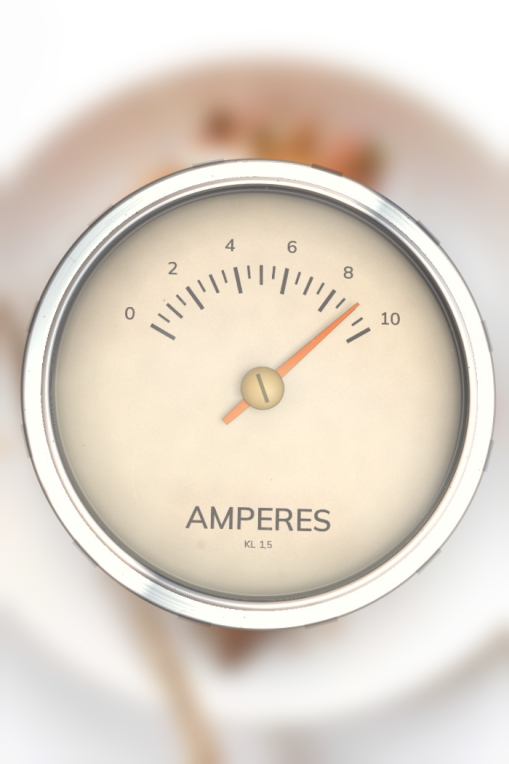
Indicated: 9,A
